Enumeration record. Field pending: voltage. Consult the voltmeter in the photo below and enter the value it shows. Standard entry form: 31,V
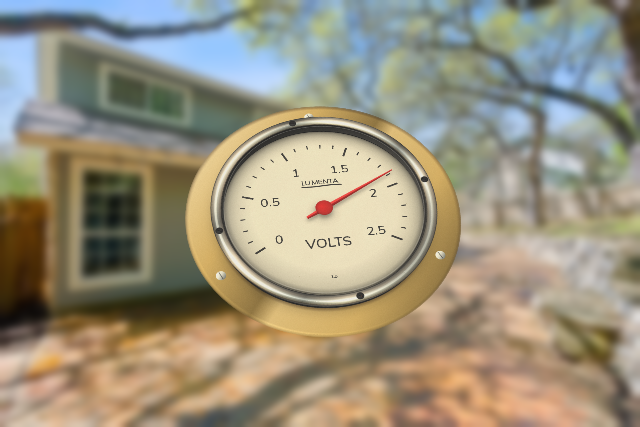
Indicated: 1.9,V
